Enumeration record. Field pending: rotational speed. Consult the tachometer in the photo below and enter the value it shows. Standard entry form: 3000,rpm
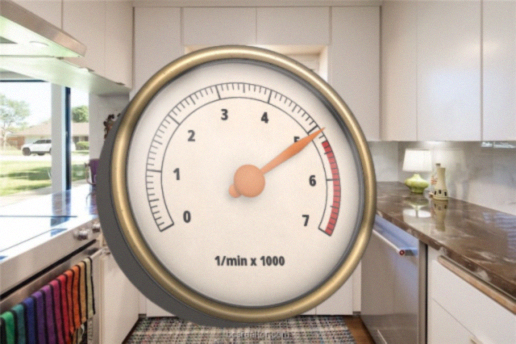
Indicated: 5100,rpm
